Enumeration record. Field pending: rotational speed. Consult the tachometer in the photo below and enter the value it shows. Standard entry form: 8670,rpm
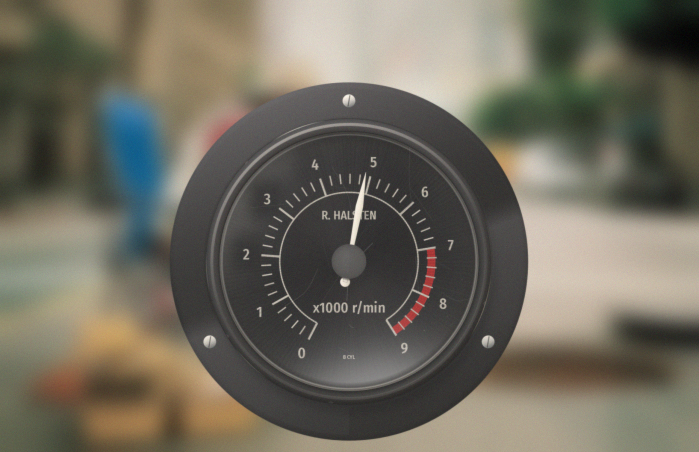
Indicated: 4900,rpm
